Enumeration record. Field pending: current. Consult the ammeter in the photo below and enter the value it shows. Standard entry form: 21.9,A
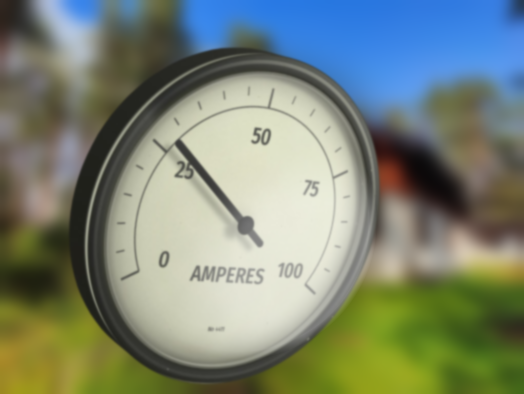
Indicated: 27.5,A
